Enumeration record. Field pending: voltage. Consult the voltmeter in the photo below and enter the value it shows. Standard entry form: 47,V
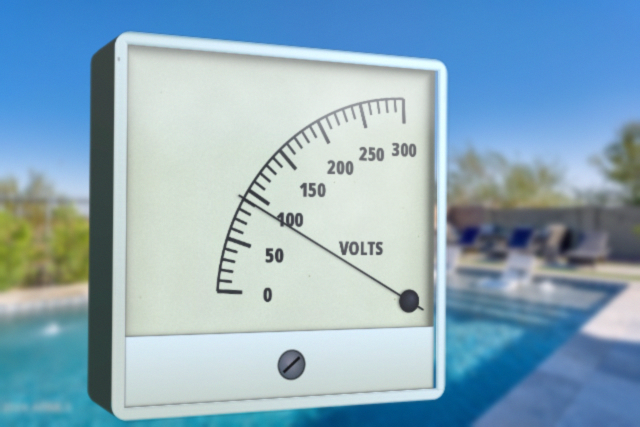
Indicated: 90,V
